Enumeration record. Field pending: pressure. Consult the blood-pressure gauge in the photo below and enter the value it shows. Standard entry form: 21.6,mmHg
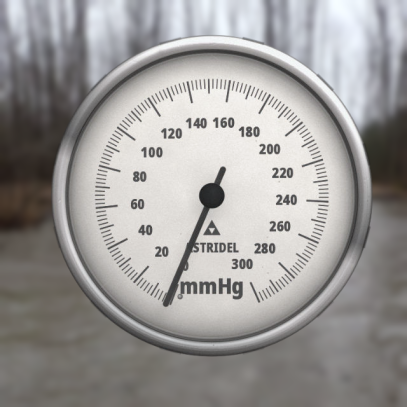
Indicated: 2,mmHg
